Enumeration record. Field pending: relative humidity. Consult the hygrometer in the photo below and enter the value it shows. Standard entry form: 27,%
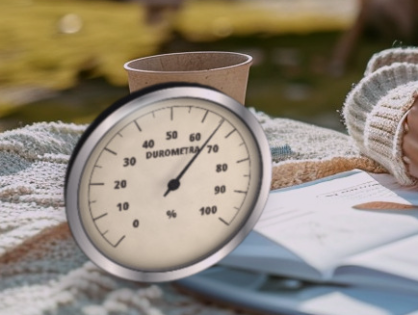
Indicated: 65,%
